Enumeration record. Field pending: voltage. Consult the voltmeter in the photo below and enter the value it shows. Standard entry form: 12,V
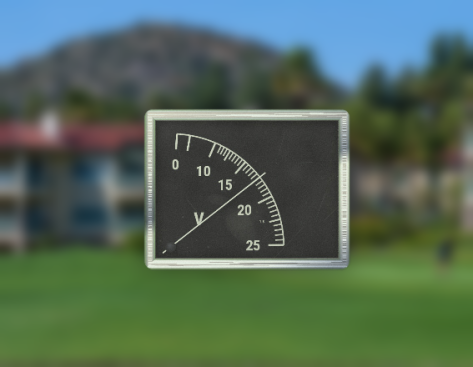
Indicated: 17.5,V
